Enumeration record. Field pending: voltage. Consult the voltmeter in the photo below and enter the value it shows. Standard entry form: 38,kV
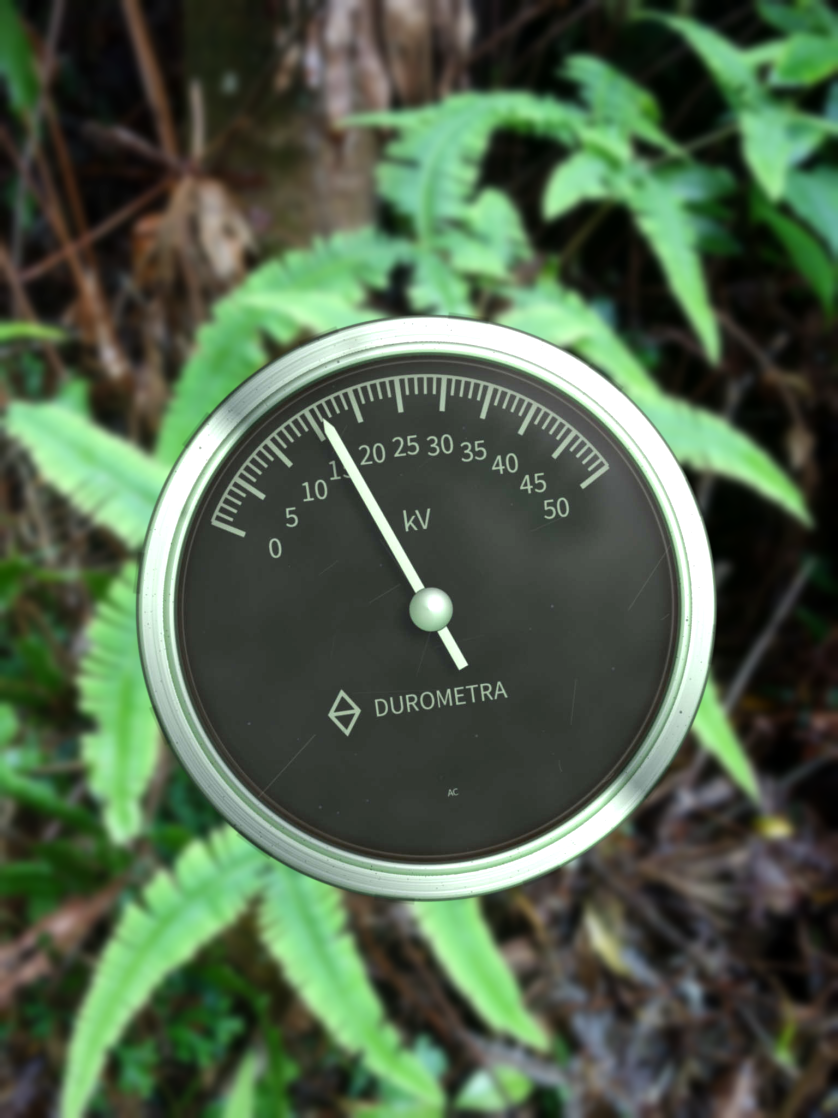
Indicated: 16,kV
